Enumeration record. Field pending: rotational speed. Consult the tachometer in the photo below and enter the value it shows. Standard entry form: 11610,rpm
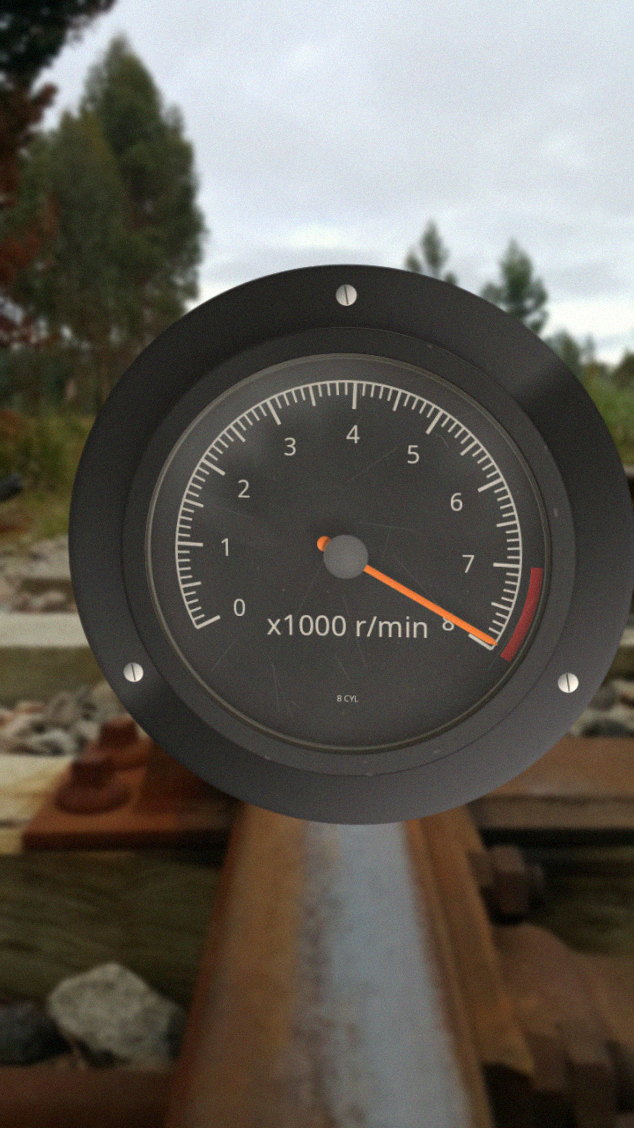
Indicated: 7900,rpm
